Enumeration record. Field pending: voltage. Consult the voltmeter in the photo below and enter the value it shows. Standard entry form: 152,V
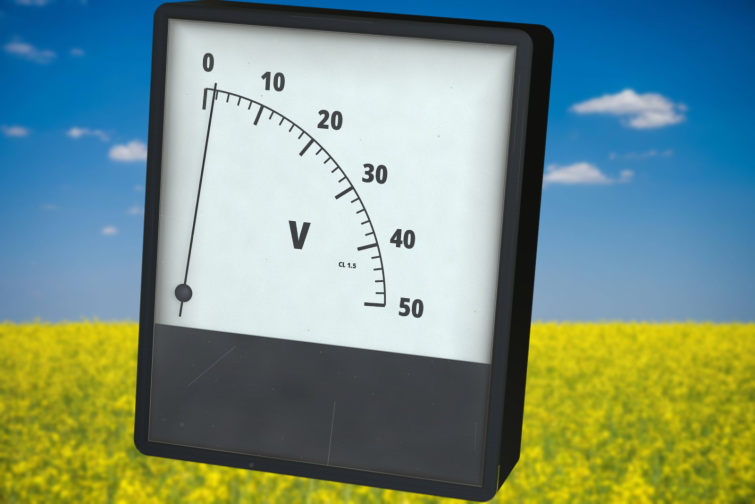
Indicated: 2,V
